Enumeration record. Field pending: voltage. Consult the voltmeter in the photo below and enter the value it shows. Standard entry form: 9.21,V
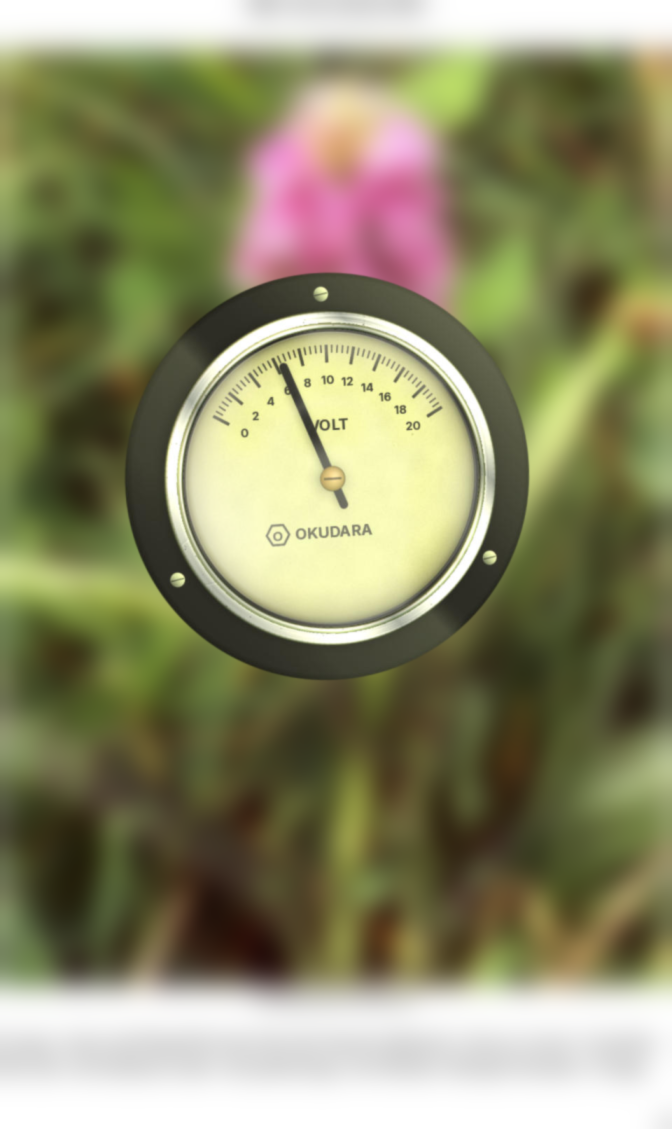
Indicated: 6.4,V
